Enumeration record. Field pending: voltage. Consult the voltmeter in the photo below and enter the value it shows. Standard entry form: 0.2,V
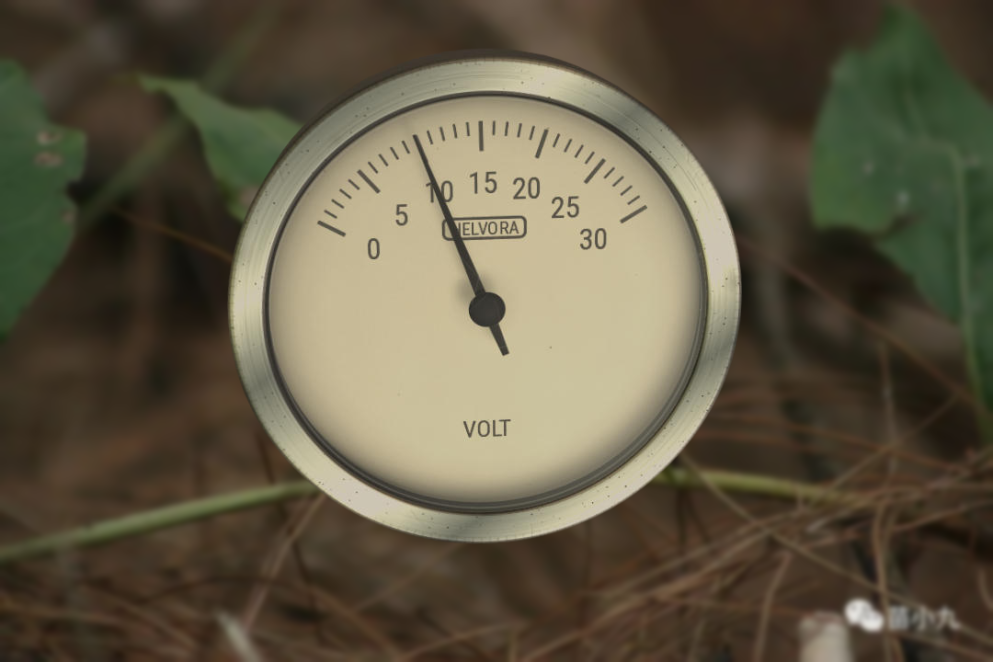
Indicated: 10,V
